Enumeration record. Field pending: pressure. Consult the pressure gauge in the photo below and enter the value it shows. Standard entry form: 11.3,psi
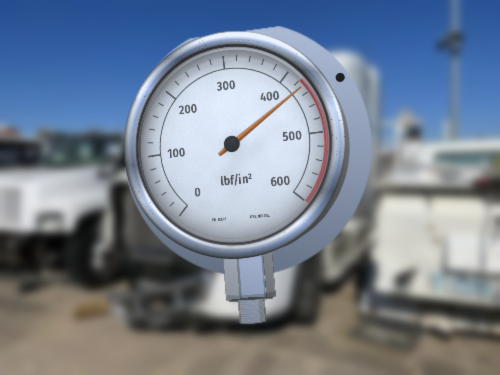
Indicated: 430,psi
